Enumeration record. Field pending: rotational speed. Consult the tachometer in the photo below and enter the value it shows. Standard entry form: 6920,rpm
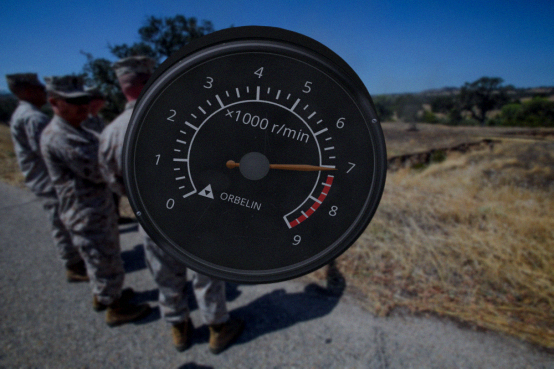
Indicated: 7000,rpm
